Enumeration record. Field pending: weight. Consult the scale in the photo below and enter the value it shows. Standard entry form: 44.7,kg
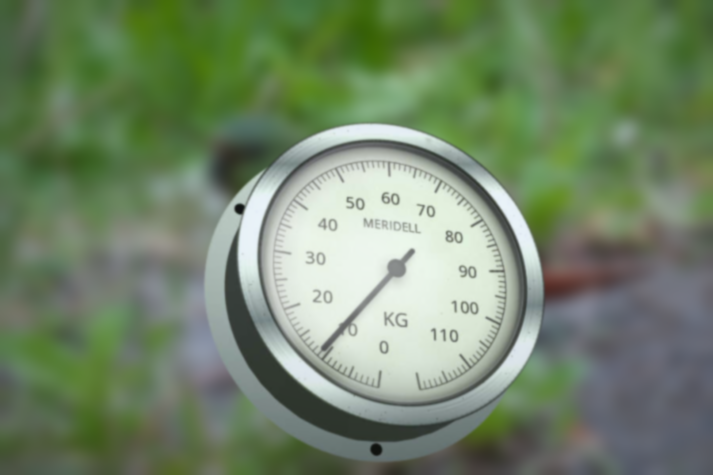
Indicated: 11,kg
